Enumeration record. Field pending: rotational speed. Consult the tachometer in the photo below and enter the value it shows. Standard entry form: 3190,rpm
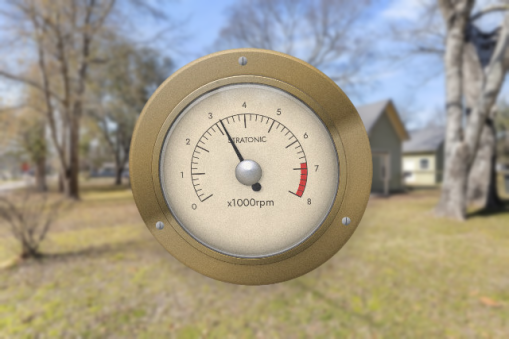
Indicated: 3200,rpm
